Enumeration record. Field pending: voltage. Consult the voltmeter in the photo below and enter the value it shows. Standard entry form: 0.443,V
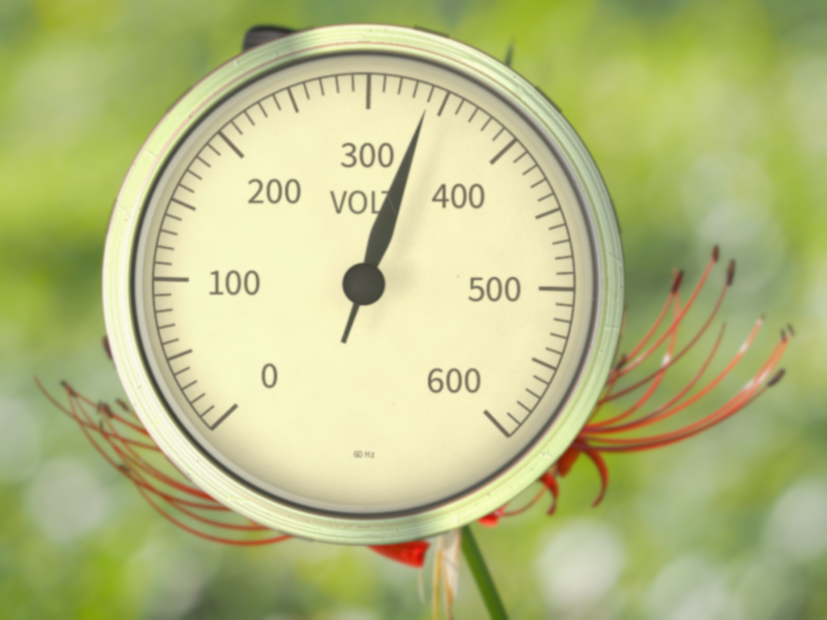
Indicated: 340,V
